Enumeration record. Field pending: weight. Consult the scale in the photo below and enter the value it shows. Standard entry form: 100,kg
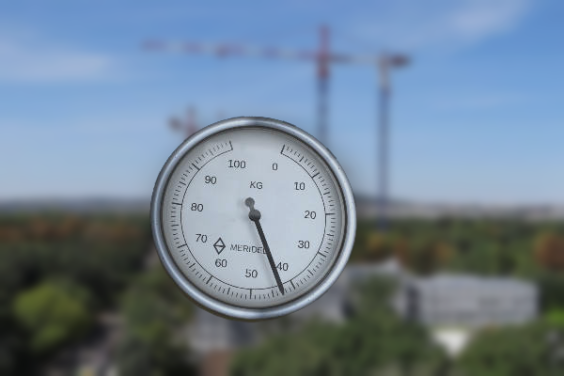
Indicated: 43,kg
